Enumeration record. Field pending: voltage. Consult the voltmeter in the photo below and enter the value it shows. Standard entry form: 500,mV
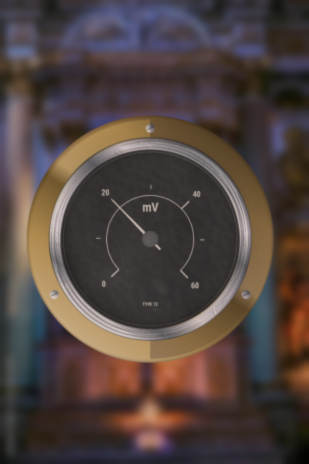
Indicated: 20,mV
